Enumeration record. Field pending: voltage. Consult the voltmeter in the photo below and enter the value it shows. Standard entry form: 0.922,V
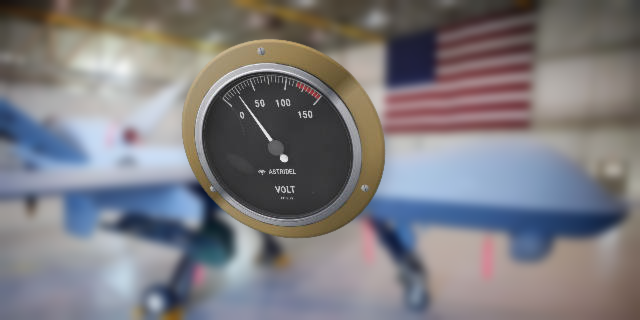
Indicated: 25,V
